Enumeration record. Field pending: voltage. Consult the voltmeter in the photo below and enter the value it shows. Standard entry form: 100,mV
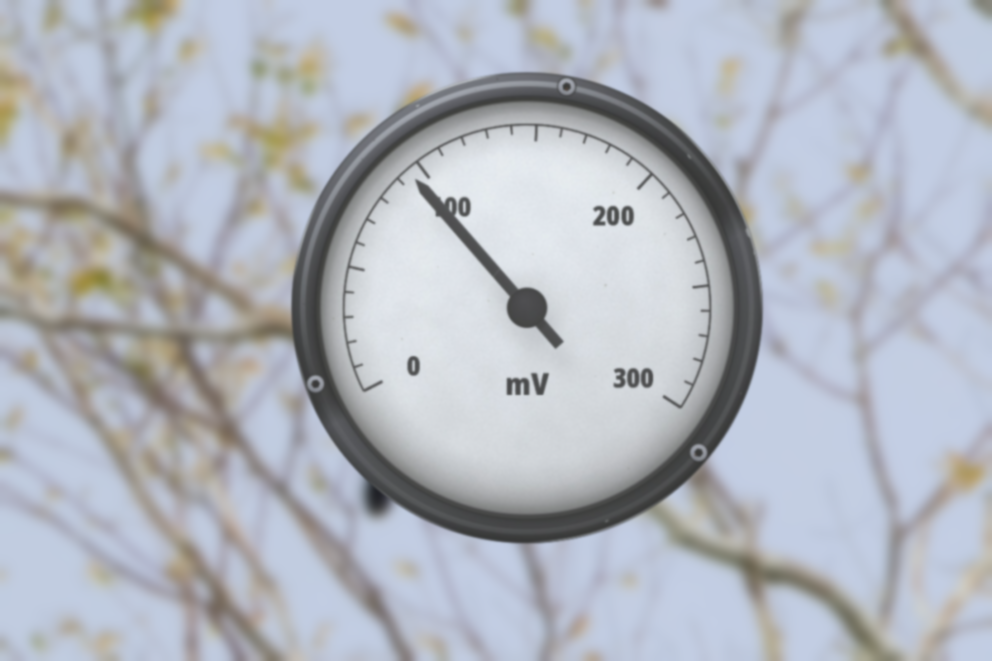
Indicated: 95,mV
